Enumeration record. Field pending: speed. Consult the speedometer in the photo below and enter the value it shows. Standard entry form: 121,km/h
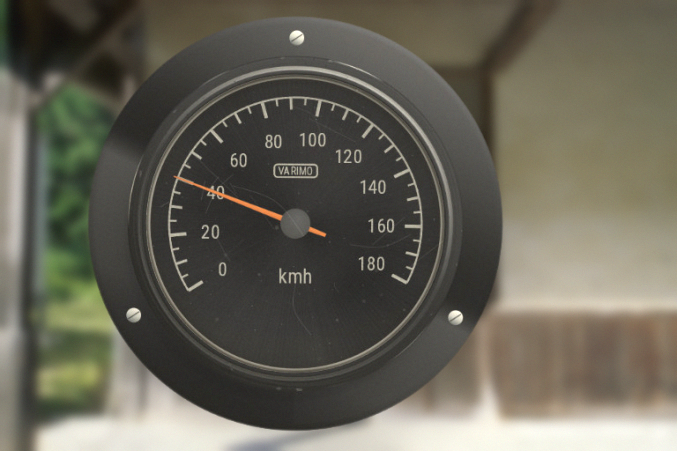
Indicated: 40,km/h
